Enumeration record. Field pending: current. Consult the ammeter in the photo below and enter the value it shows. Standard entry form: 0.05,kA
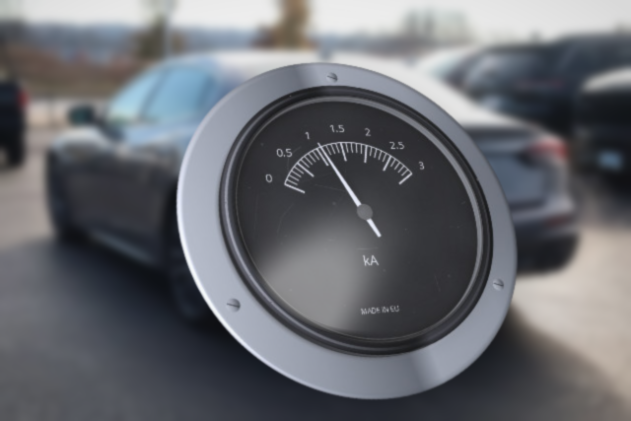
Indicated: 1,kA
